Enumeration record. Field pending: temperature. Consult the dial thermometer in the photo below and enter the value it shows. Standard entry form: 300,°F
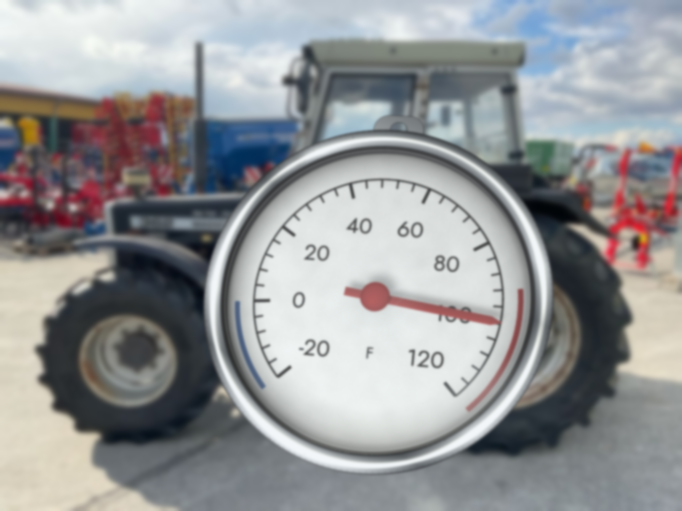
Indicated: 100,°F
